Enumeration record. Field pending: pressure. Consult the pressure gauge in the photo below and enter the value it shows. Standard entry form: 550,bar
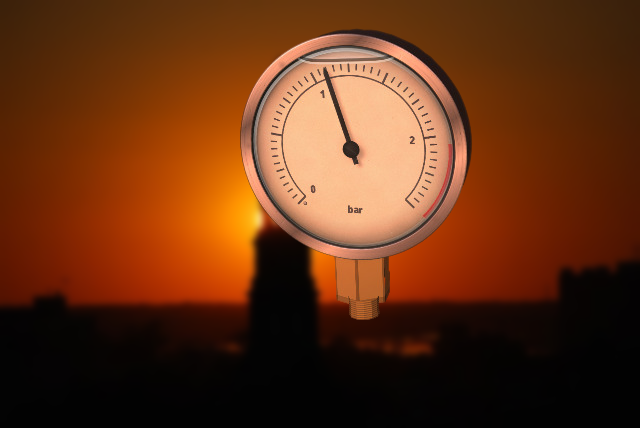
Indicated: 1.1,bar
